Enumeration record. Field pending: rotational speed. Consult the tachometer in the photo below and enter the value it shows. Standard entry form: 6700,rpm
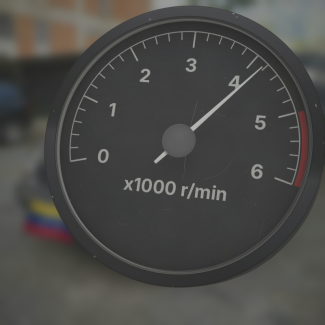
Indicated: 4200,rpm
